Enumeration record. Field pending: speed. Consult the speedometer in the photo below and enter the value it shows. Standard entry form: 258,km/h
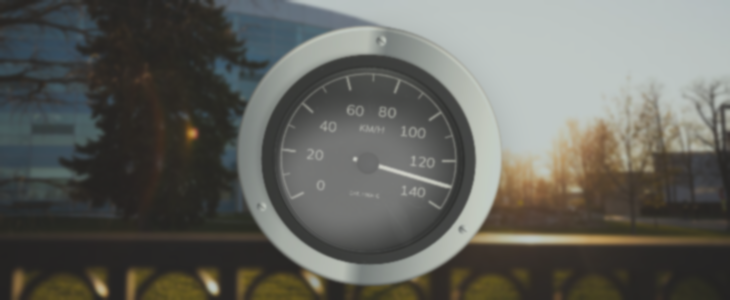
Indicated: 130,km/h
